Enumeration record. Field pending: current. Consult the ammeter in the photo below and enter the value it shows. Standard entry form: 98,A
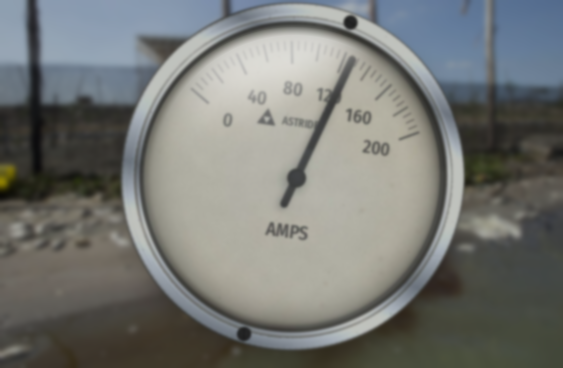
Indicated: 125,A
